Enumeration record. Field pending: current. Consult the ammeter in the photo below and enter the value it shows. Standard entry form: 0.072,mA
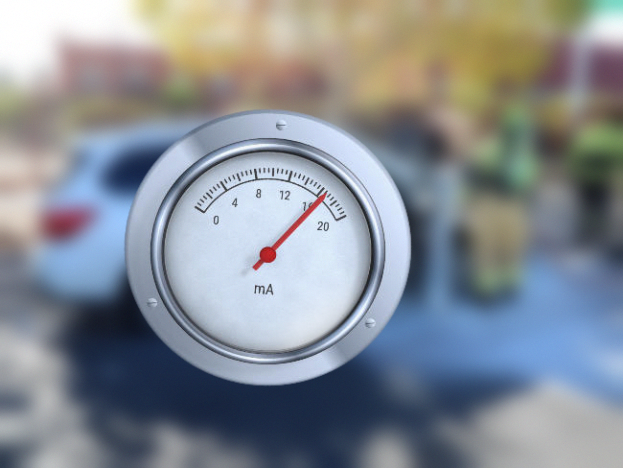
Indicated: 16.5,mA
